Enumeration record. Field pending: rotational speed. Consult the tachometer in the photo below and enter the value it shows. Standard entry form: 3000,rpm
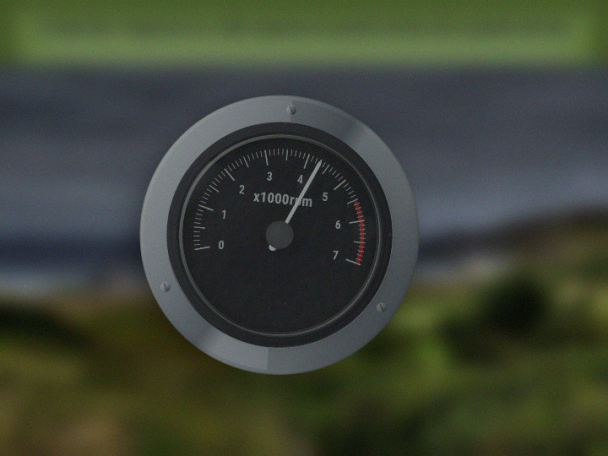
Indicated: 4300,rpm
